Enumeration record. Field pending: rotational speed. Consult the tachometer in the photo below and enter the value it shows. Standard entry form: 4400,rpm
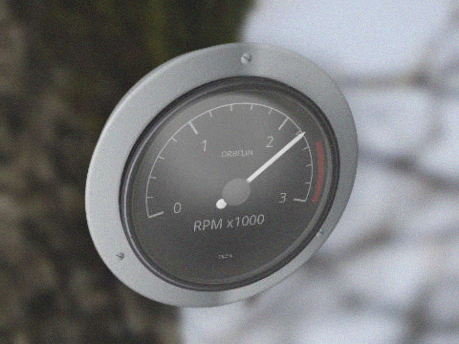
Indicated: 2200,rpm
